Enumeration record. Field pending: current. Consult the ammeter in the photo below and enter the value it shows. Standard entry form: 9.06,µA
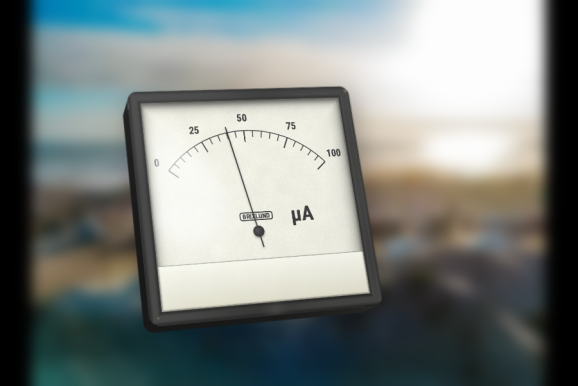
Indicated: 40,µA
